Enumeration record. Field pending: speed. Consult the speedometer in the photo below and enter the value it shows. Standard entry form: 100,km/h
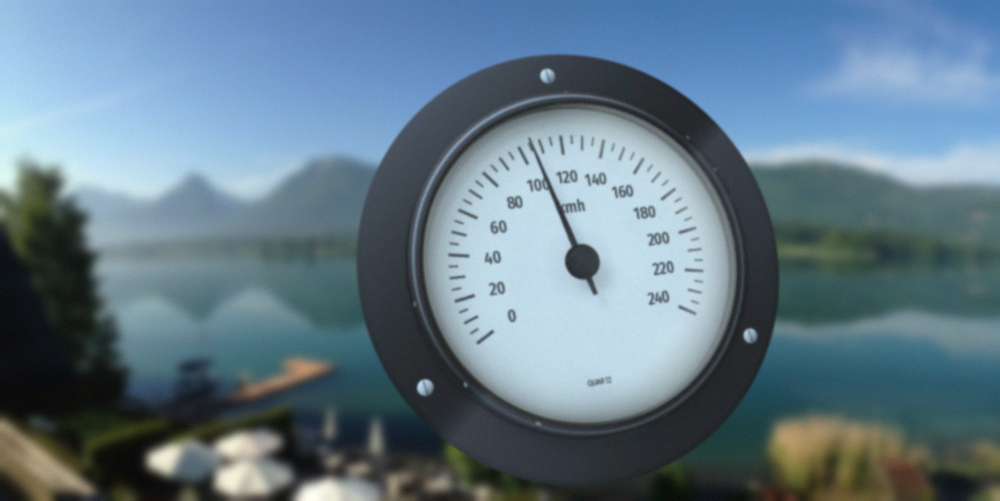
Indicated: 105,km/h
